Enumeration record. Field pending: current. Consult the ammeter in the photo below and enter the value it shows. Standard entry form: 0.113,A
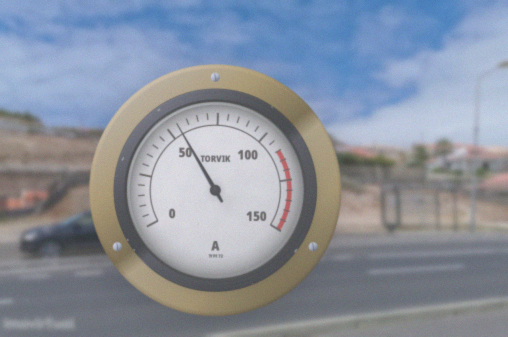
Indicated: 55,A
